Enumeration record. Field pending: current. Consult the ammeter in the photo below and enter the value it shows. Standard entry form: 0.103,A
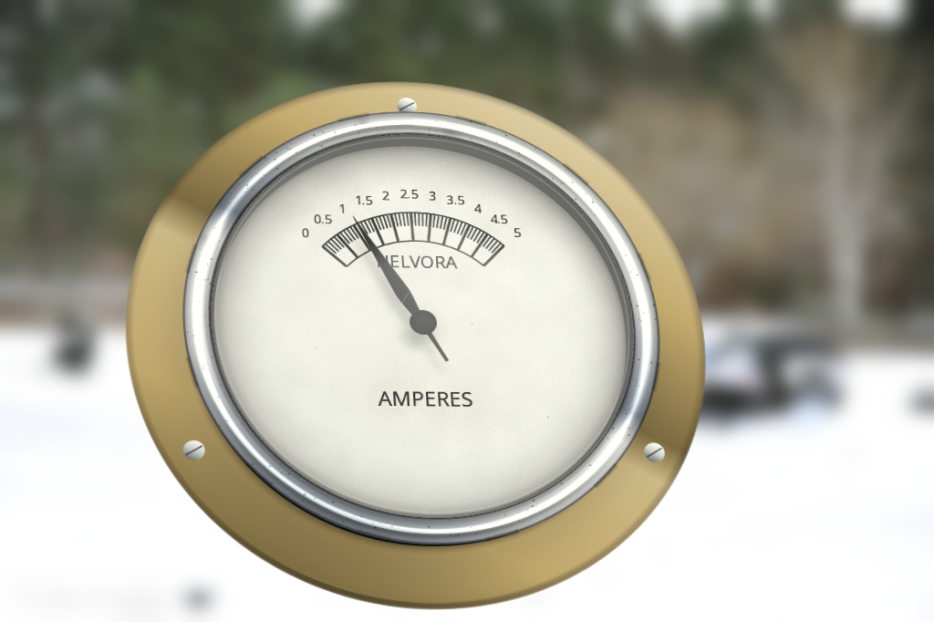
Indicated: 1,A
